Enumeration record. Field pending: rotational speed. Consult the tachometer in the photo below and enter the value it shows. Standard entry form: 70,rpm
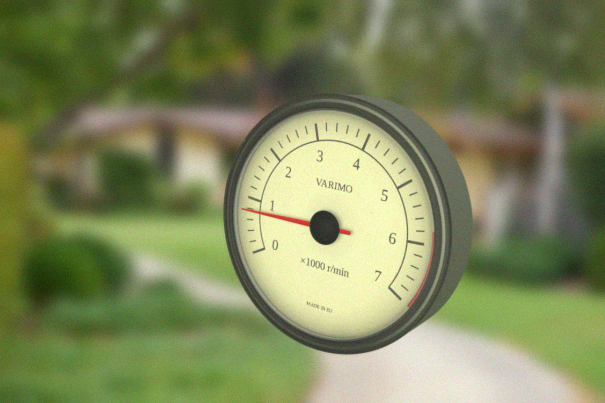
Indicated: 800,rpm
